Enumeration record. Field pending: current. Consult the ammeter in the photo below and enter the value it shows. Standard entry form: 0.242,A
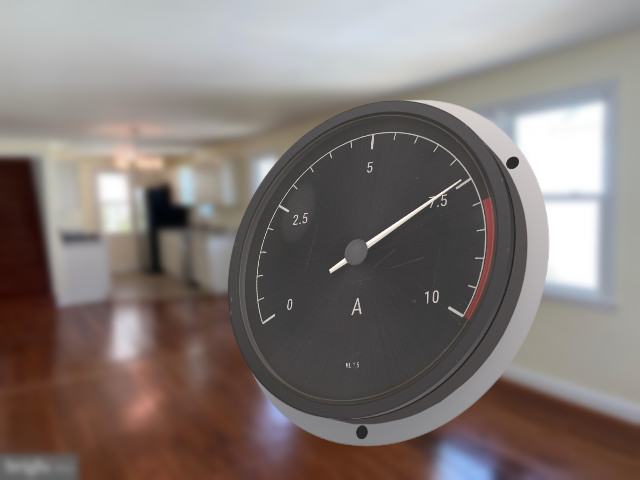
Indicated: 7.5,A
